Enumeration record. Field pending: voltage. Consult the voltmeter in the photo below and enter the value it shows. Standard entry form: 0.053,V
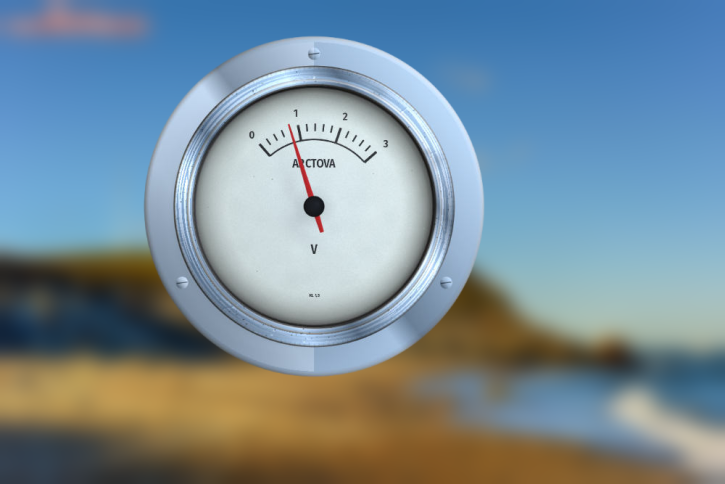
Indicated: 0.8,V
